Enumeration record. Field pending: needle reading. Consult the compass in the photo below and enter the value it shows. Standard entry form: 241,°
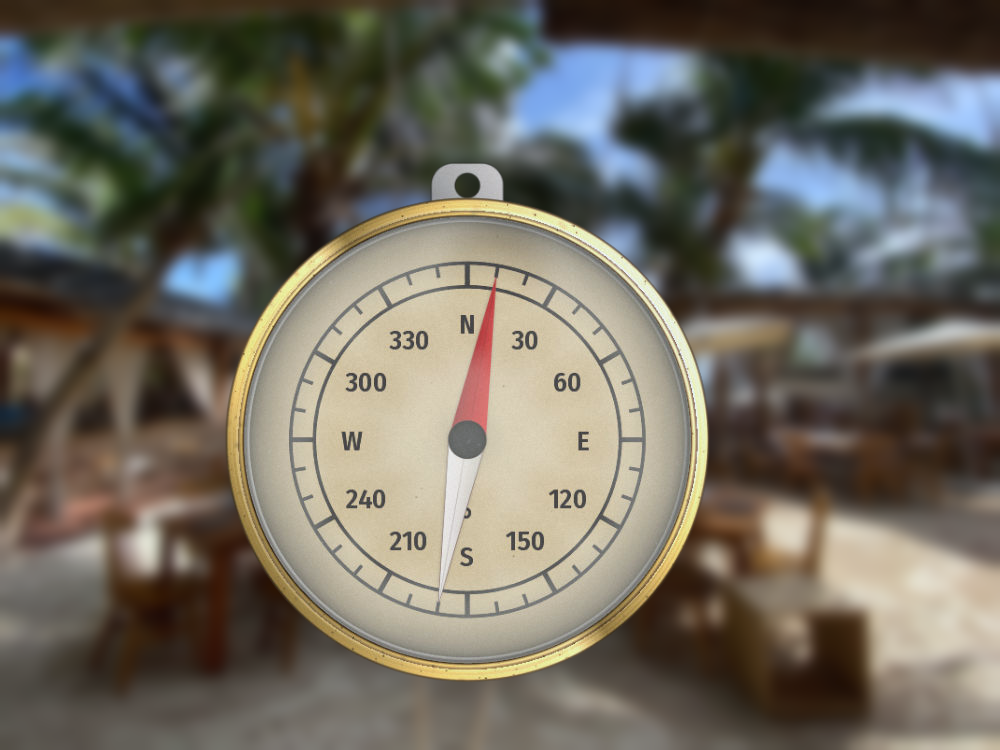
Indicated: 10,°
